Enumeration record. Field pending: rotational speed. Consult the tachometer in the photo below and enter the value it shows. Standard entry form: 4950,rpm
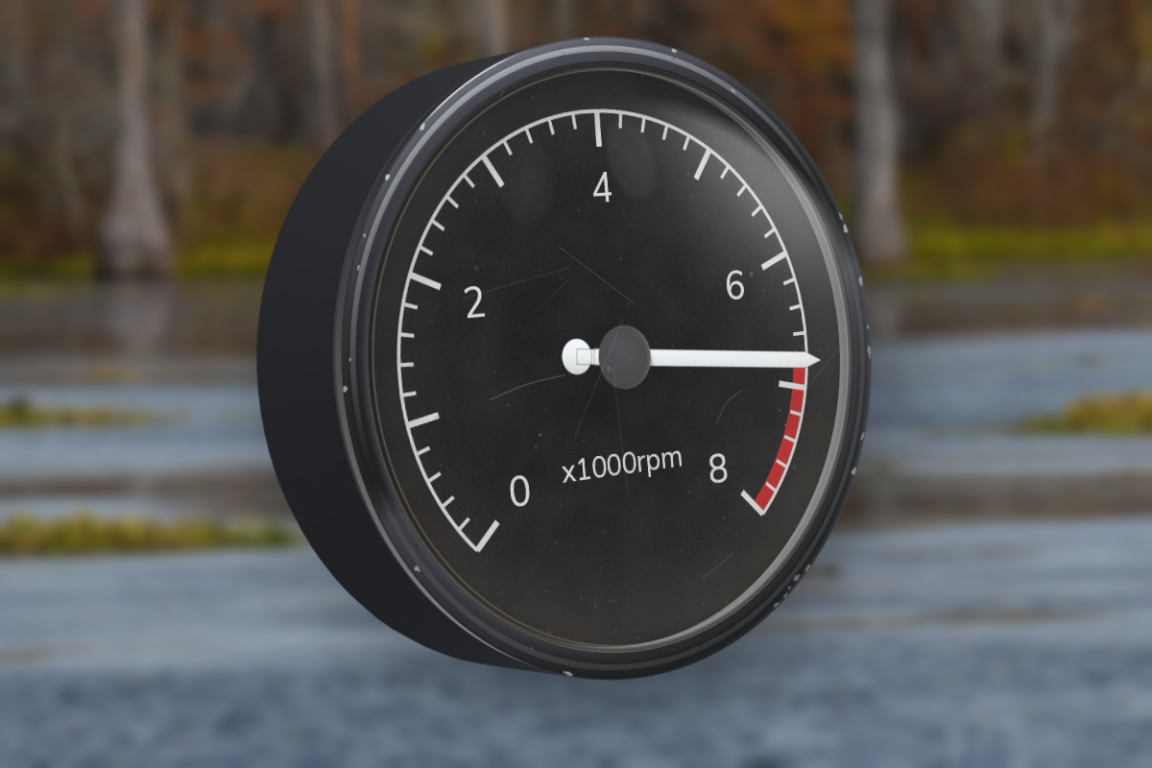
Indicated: 6800,rpm
